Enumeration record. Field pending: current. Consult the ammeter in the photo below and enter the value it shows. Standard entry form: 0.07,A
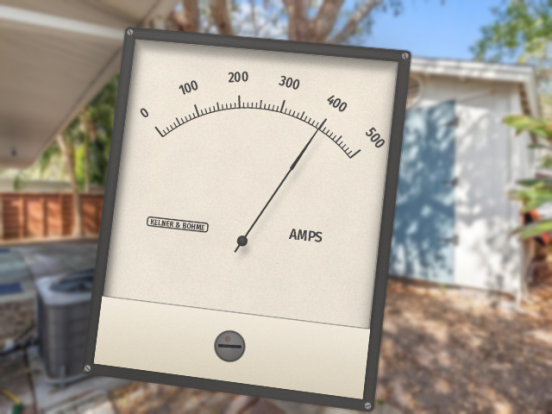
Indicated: 400,A
